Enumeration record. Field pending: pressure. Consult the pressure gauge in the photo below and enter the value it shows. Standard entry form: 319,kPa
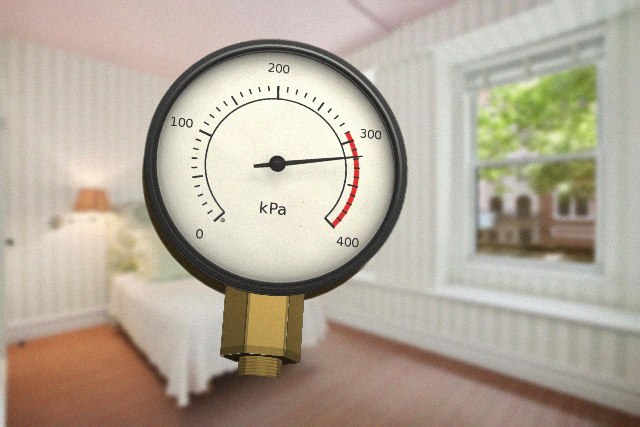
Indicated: 320,kPa
